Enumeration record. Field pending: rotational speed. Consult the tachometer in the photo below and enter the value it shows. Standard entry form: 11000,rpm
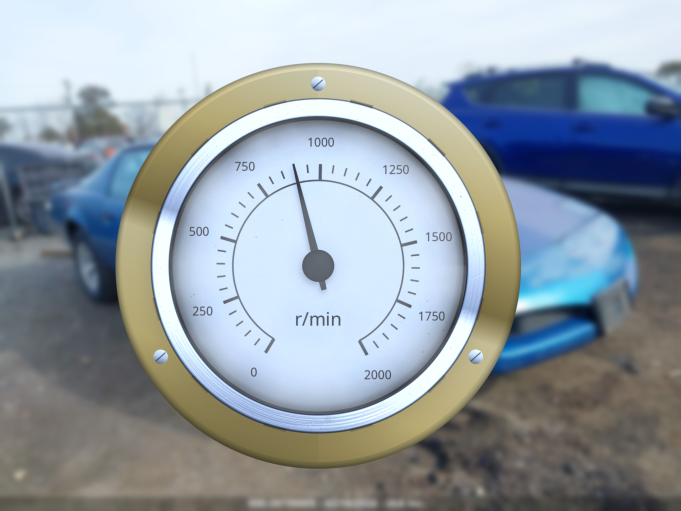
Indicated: 900,rpm
